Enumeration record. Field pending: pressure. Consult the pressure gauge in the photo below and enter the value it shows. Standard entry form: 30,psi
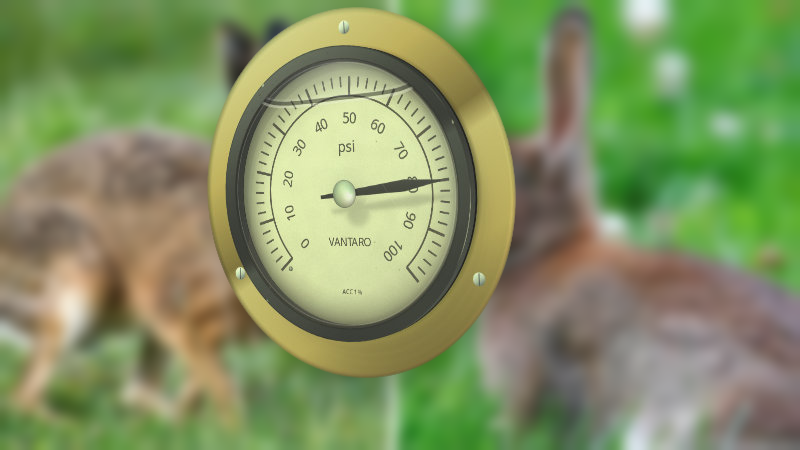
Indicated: 80,psi
